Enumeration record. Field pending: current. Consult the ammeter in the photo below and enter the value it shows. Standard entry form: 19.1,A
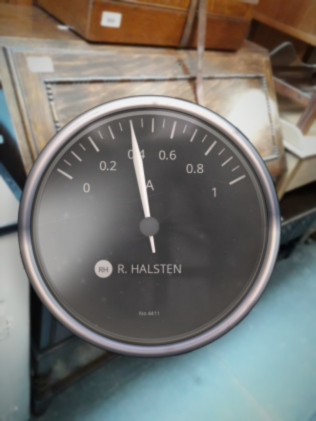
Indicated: 0.4,A
